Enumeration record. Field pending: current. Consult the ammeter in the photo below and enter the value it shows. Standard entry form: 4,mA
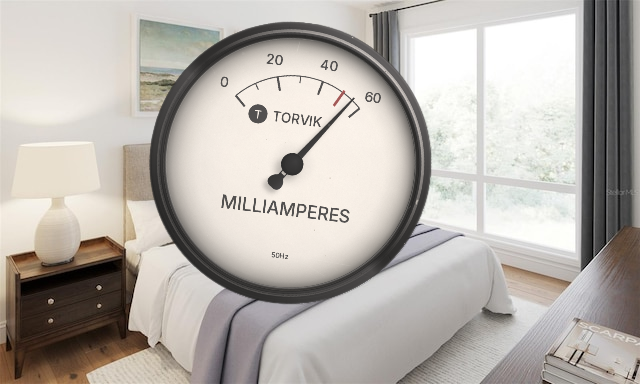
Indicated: 55,mA
